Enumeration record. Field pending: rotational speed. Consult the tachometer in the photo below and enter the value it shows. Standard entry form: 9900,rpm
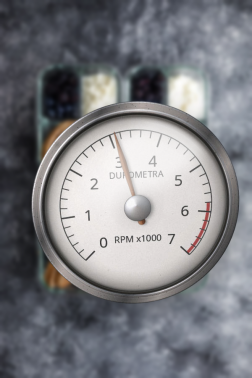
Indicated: 3100,rpm
